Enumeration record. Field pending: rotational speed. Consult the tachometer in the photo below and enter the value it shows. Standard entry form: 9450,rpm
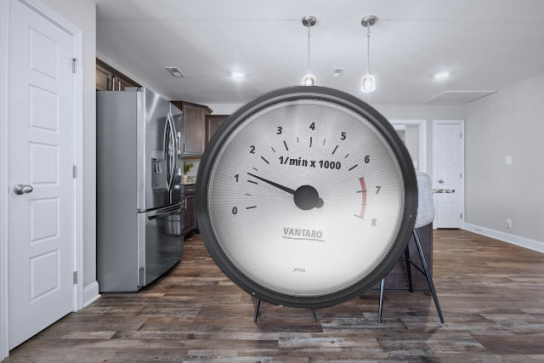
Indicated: 1250,rpm
